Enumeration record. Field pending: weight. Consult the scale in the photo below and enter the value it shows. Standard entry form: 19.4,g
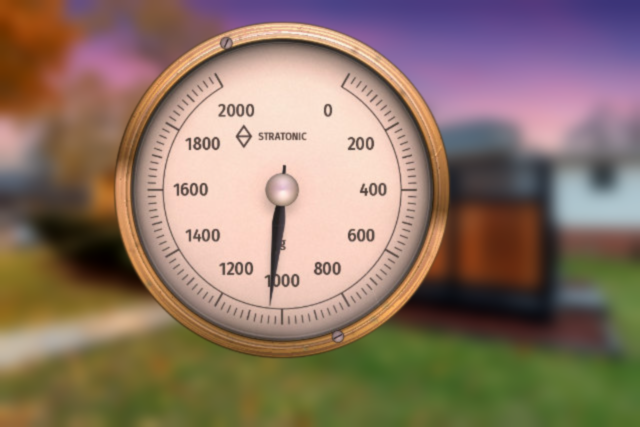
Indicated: 1040,g
